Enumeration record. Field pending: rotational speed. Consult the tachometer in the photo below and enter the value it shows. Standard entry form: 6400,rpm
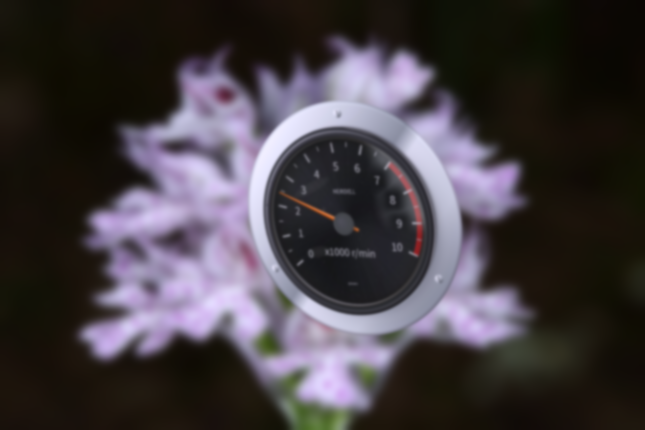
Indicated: 2500,rpm
